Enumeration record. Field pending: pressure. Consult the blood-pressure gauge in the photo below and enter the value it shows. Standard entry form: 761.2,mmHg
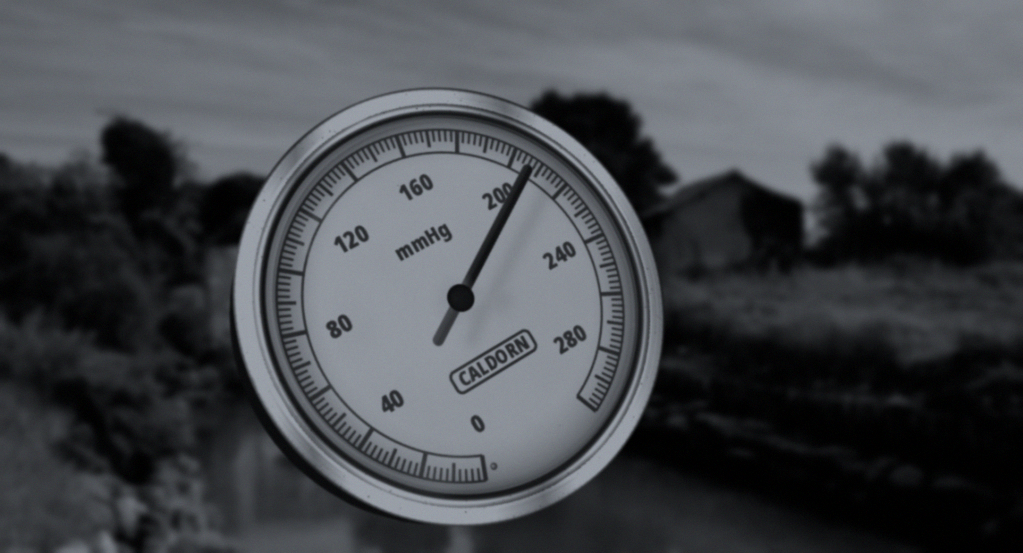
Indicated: 206,mmHg
